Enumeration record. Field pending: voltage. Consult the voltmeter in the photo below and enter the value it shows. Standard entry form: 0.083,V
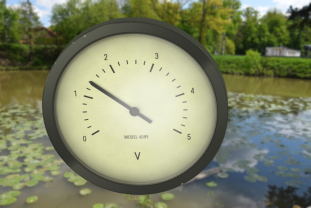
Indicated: 1.4,V
